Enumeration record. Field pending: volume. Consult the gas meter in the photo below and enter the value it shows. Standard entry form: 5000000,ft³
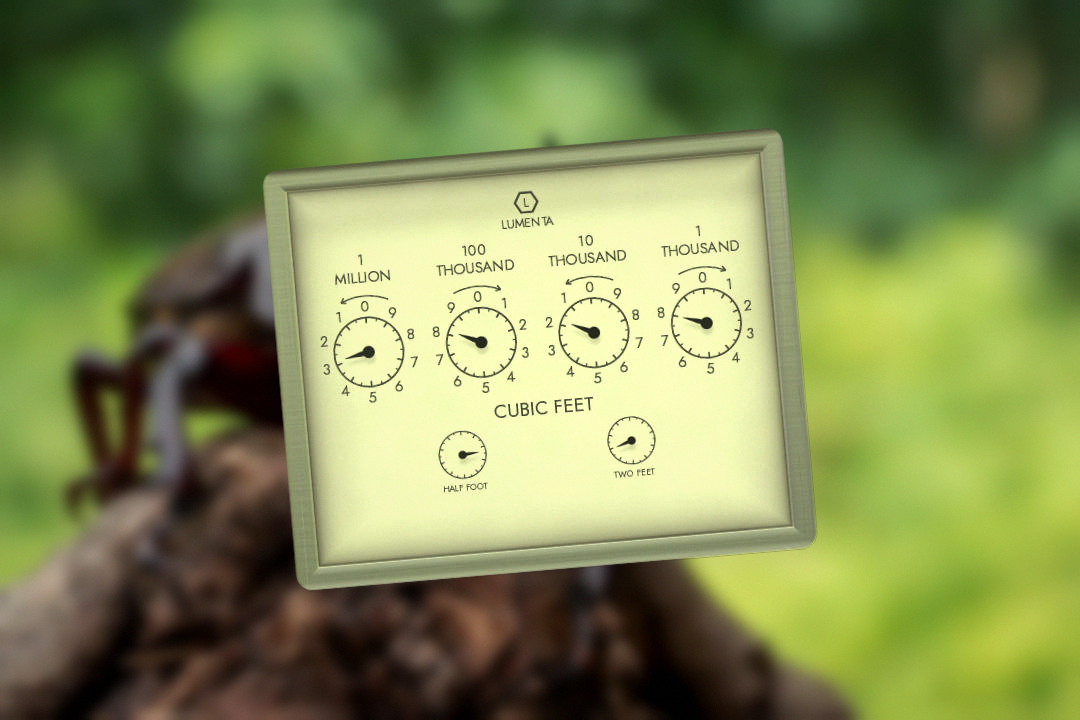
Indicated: 281800,ft³
